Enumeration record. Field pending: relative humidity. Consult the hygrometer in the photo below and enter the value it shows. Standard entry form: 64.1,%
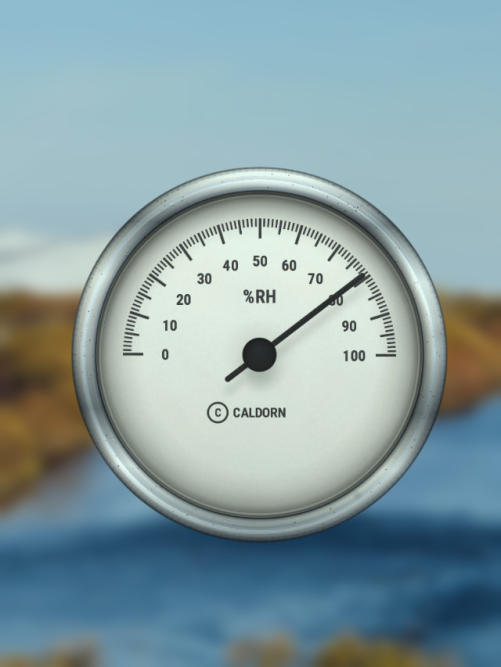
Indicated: 79,%
